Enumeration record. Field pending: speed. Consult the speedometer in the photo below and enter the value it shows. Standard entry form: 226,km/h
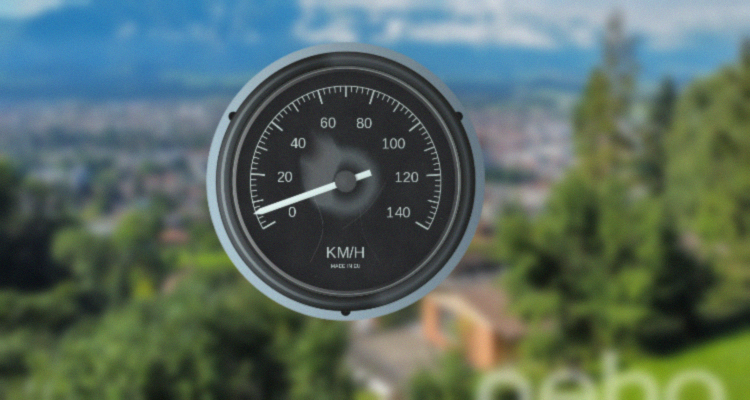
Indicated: 6,km/h
